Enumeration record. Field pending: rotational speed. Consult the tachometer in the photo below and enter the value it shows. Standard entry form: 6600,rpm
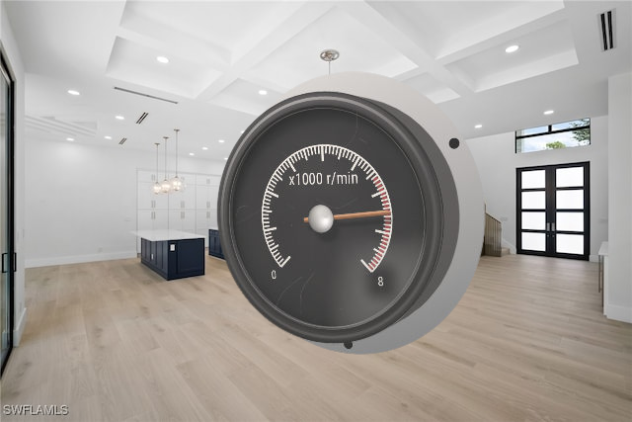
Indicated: 6500,rpm
